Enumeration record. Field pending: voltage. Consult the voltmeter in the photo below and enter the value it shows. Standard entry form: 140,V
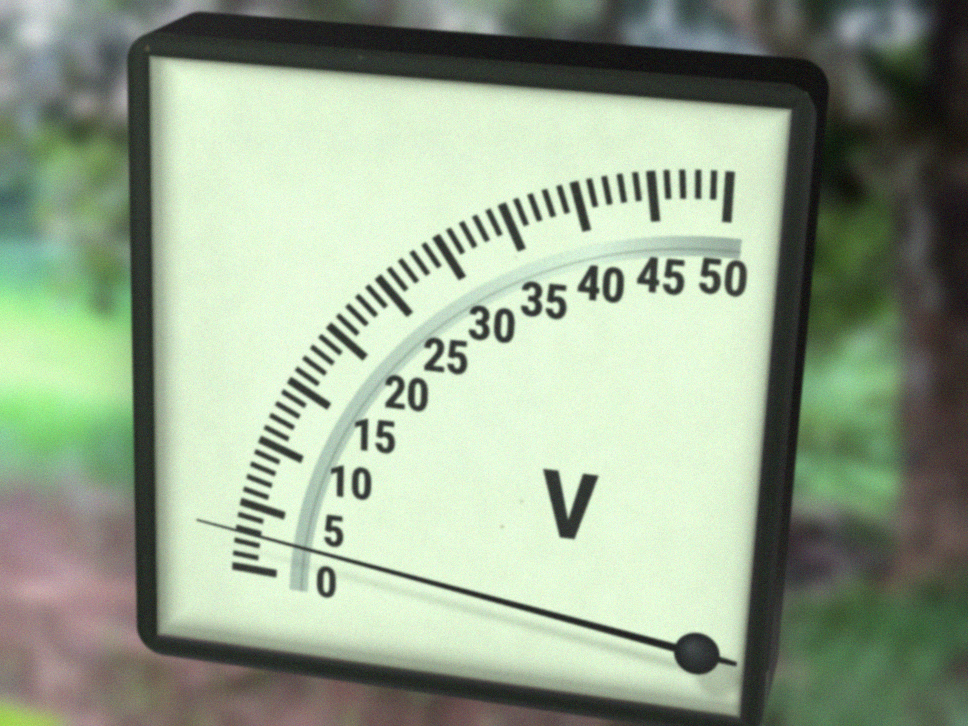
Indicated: 3,V
